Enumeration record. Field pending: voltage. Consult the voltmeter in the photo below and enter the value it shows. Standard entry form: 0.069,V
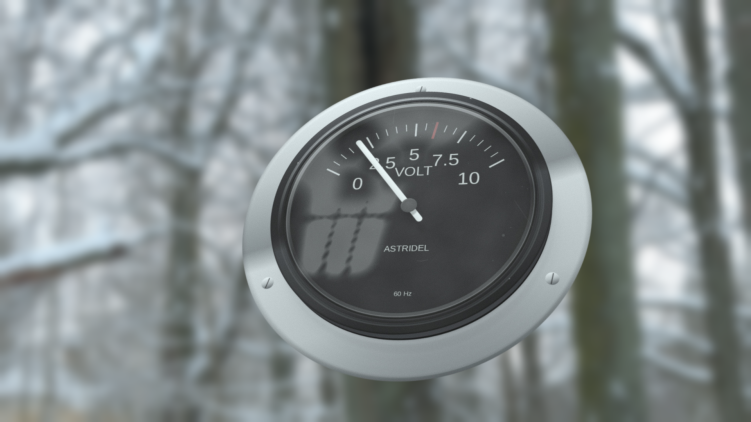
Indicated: 2,V
